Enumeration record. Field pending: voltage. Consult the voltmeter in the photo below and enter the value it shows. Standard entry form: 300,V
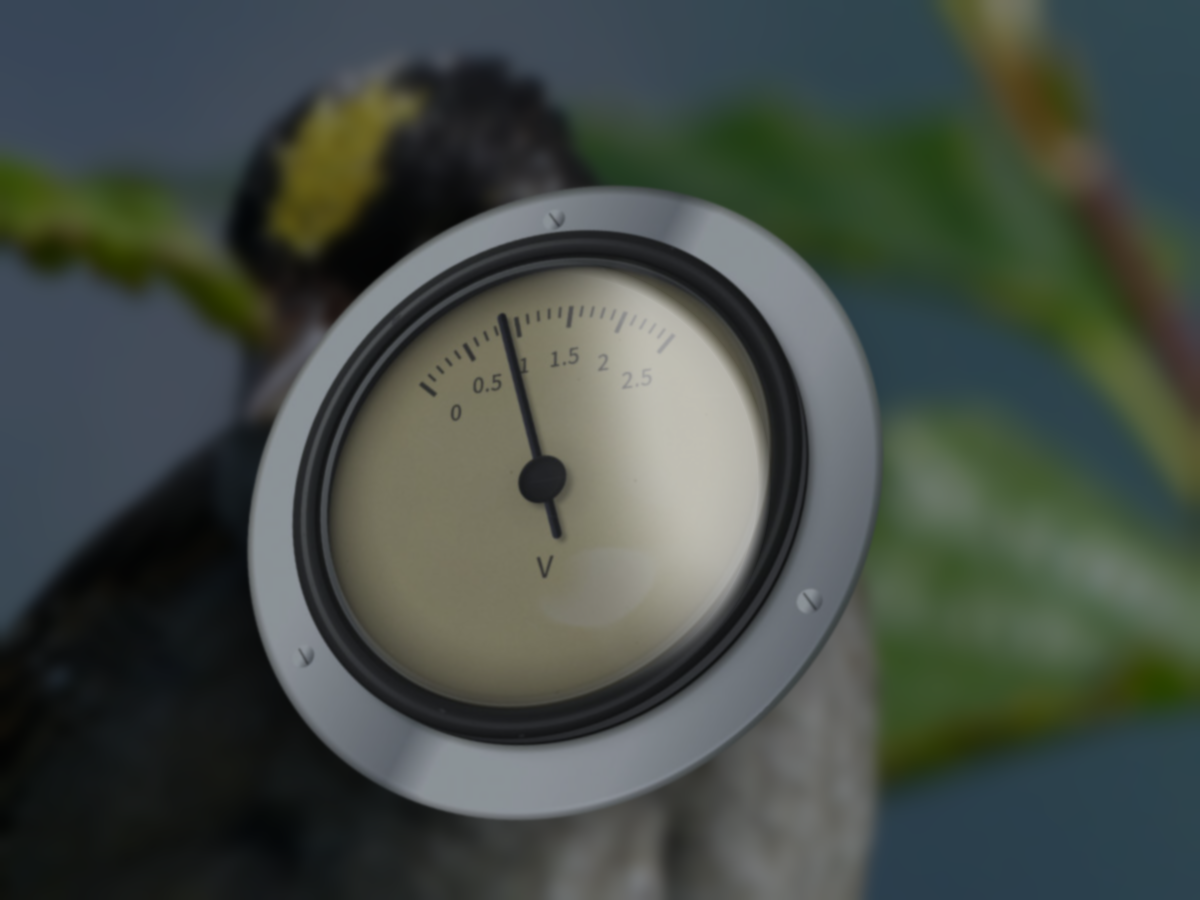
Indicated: 0.9,V
